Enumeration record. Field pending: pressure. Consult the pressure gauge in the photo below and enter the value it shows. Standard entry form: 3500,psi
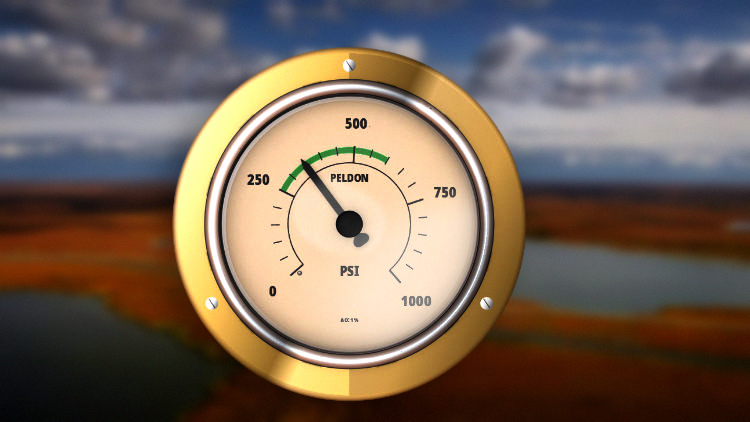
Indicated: 350,psi
